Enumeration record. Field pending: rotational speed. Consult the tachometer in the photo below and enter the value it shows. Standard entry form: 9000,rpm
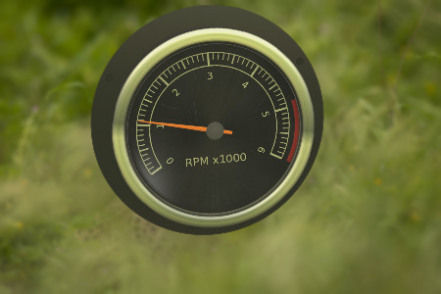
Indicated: 1100,rpm
